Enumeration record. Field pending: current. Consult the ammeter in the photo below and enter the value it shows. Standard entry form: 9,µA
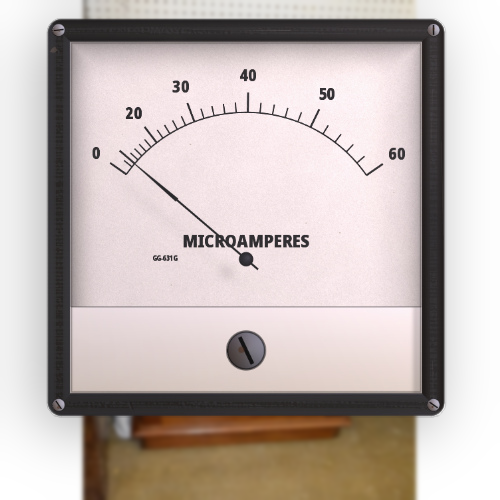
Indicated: 10,µA
